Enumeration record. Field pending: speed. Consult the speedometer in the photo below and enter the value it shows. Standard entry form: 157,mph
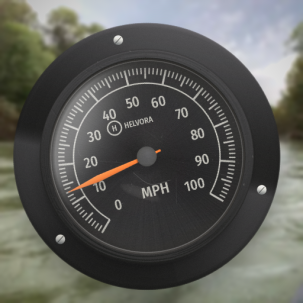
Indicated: 13,mph
